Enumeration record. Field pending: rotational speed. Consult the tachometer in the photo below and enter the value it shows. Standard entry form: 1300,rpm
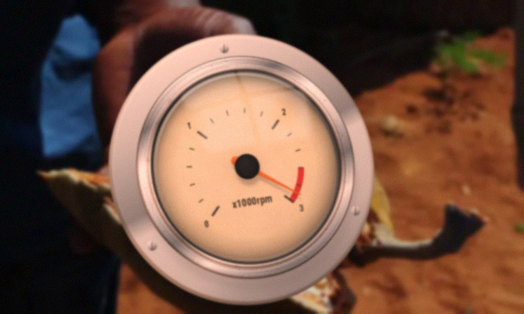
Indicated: 2900,rpm
